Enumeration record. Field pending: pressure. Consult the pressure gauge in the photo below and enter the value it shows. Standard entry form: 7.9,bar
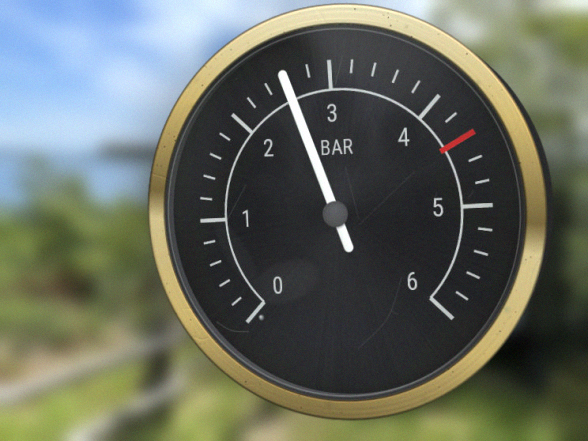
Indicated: 2.6,bar
